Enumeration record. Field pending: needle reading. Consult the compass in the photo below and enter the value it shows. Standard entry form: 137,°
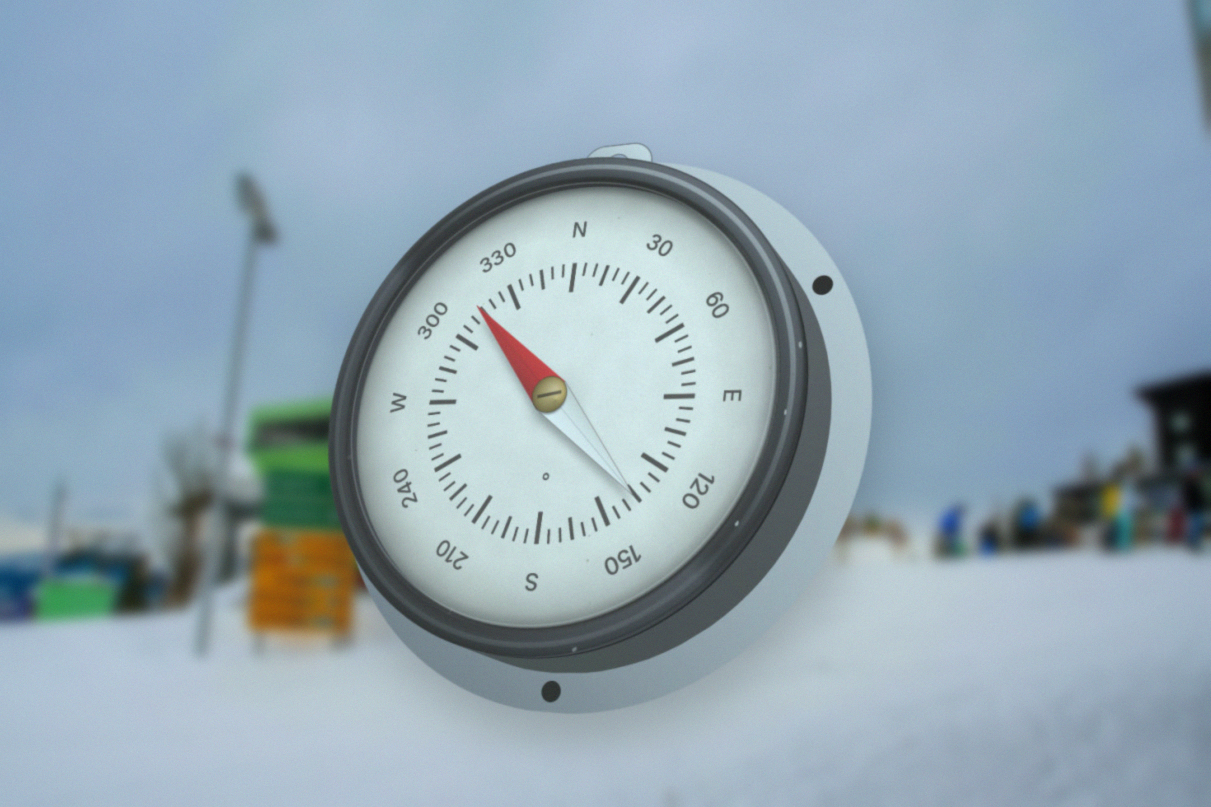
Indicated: 315,°
